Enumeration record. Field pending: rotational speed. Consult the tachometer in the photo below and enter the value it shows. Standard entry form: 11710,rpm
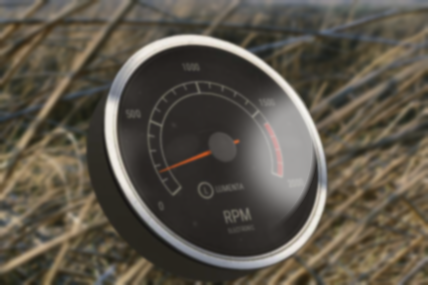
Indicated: 150,rpm
